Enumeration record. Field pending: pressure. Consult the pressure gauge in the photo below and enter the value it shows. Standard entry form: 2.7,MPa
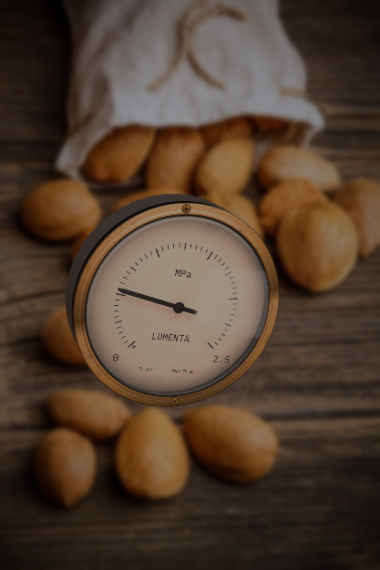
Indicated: 0.55,MPa
